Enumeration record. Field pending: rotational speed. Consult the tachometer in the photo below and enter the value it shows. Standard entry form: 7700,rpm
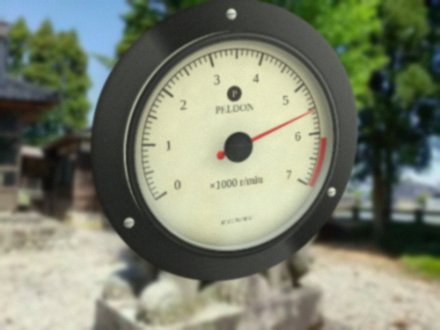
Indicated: 5500,rpm
